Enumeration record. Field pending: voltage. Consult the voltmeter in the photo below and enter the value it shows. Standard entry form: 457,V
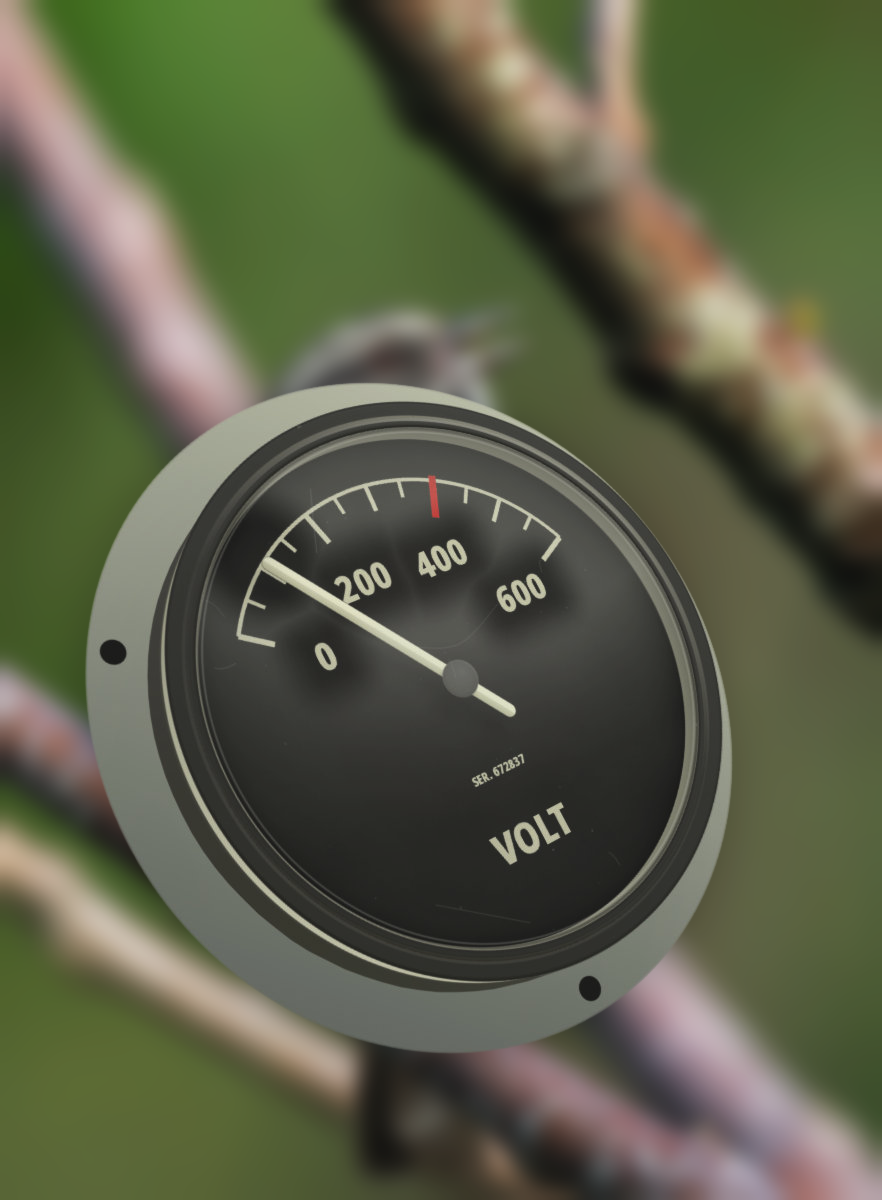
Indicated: 100,V
